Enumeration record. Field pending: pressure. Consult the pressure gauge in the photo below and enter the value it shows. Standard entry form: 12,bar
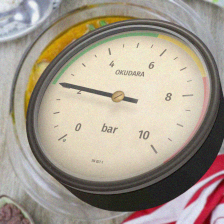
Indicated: 2,bar
